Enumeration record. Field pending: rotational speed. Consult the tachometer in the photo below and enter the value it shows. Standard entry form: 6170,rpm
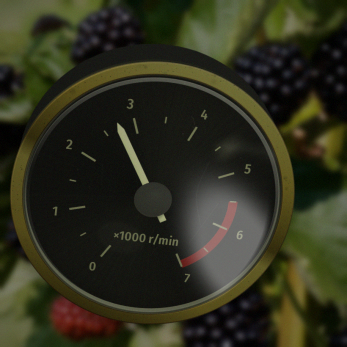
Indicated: 2750,rpm
